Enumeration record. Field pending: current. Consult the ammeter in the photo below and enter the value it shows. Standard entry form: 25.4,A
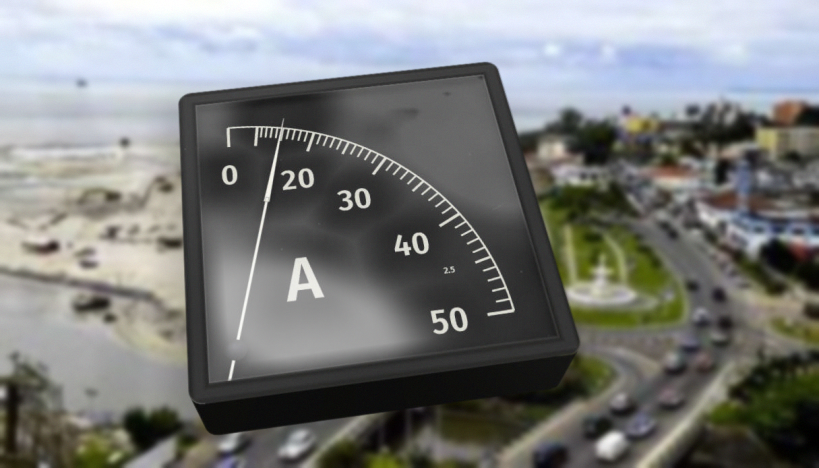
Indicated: 15,A
